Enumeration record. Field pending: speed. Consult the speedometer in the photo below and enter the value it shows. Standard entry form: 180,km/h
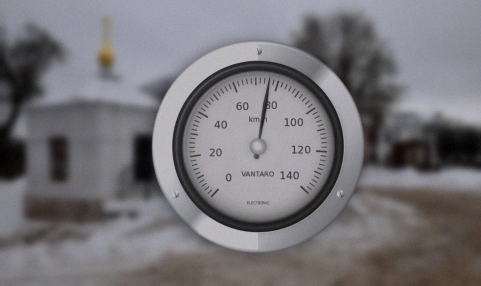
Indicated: 76,km/h
